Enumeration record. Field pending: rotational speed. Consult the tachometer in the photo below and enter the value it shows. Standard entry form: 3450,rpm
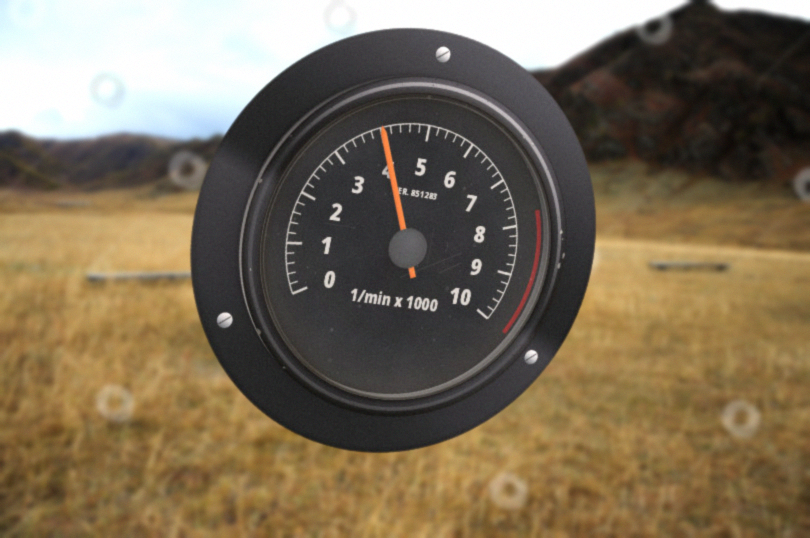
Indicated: 4000,rpm
